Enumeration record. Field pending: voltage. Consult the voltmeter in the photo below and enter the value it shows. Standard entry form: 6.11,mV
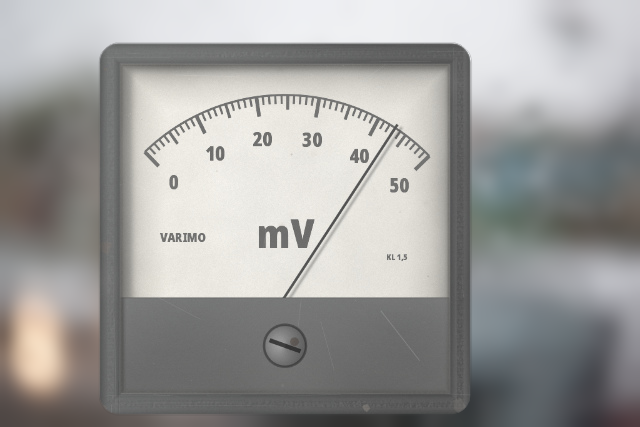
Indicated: 43,mV
